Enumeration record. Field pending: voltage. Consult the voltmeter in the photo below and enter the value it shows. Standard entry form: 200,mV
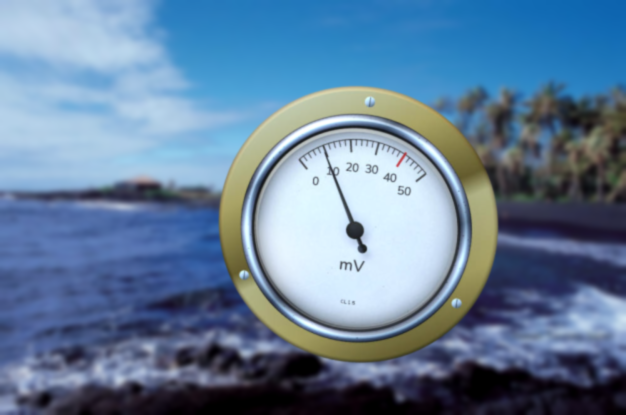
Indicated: 10,mV
